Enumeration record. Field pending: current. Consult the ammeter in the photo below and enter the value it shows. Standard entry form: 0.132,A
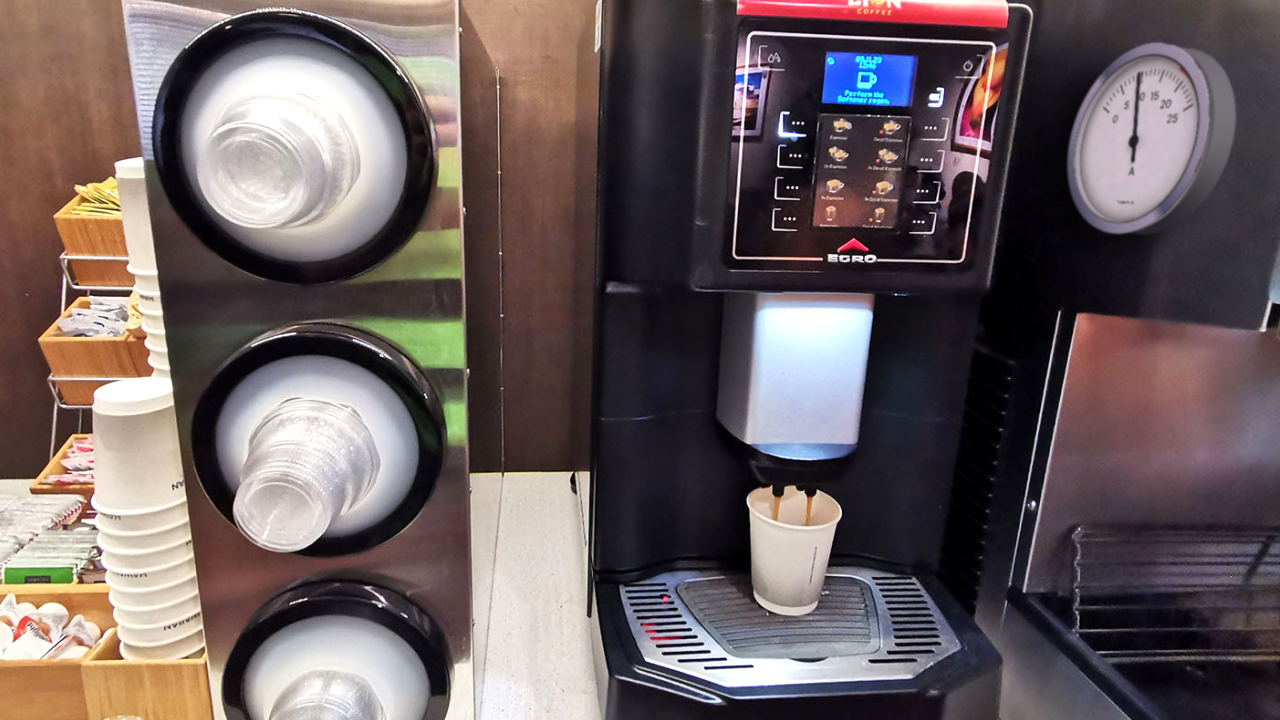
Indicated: 10,A
